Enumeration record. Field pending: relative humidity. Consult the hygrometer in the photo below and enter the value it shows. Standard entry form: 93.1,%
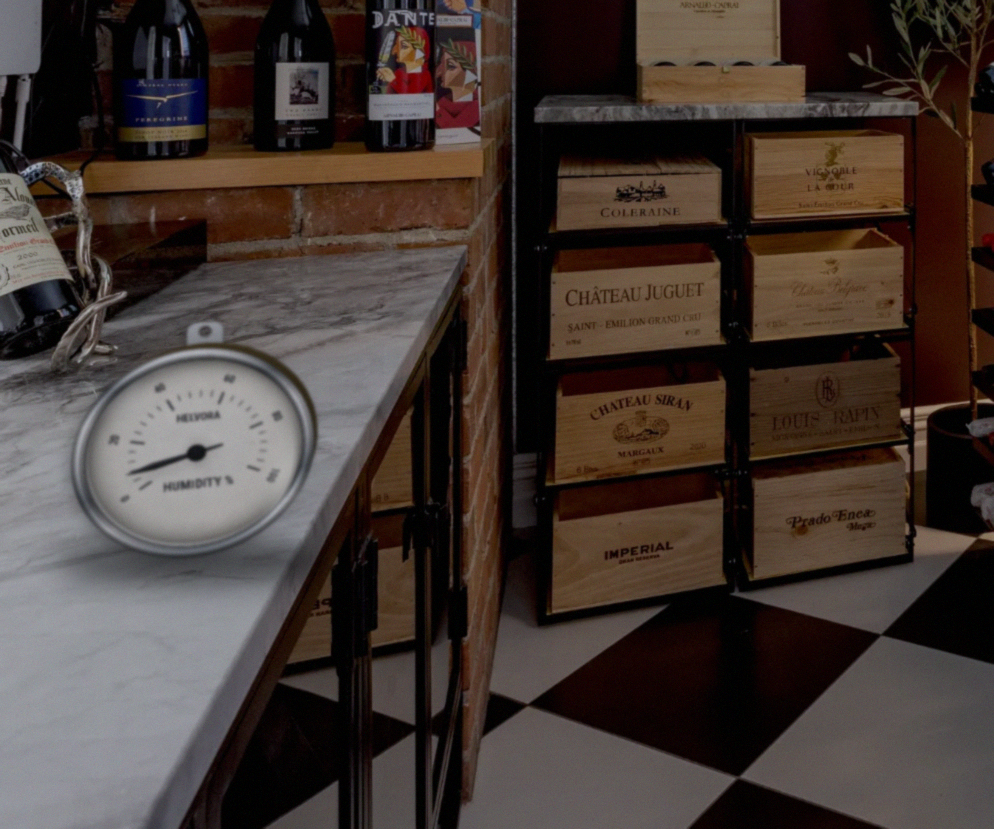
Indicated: 8,%
